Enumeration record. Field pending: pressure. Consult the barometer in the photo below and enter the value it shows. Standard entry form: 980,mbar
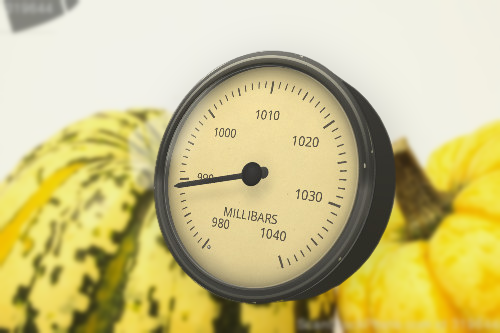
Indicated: 989,mbar
